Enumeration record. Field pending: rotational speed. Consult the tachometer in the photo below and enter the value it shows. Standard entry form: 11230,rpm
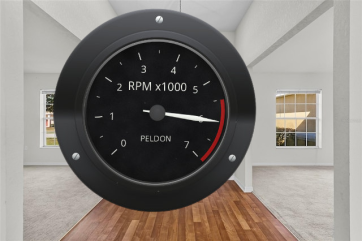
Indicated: 6000,rpm
